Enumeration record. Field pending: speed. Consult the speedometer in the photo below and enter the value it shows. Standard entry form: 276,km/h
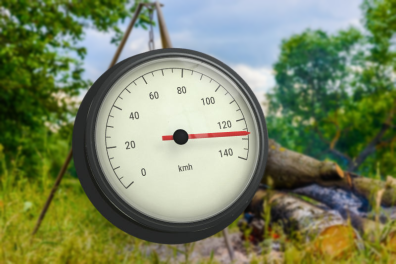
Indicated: 127.5,km/h
